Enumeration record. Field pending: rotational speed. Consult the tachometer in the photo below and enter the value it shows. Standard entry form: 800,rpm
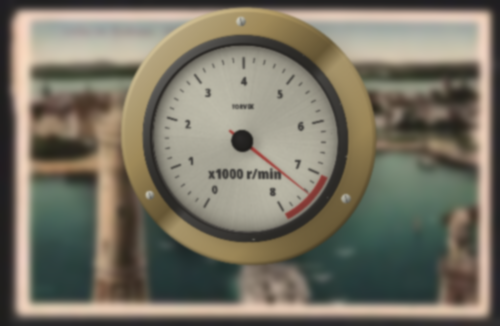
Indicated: 7400,rpm
